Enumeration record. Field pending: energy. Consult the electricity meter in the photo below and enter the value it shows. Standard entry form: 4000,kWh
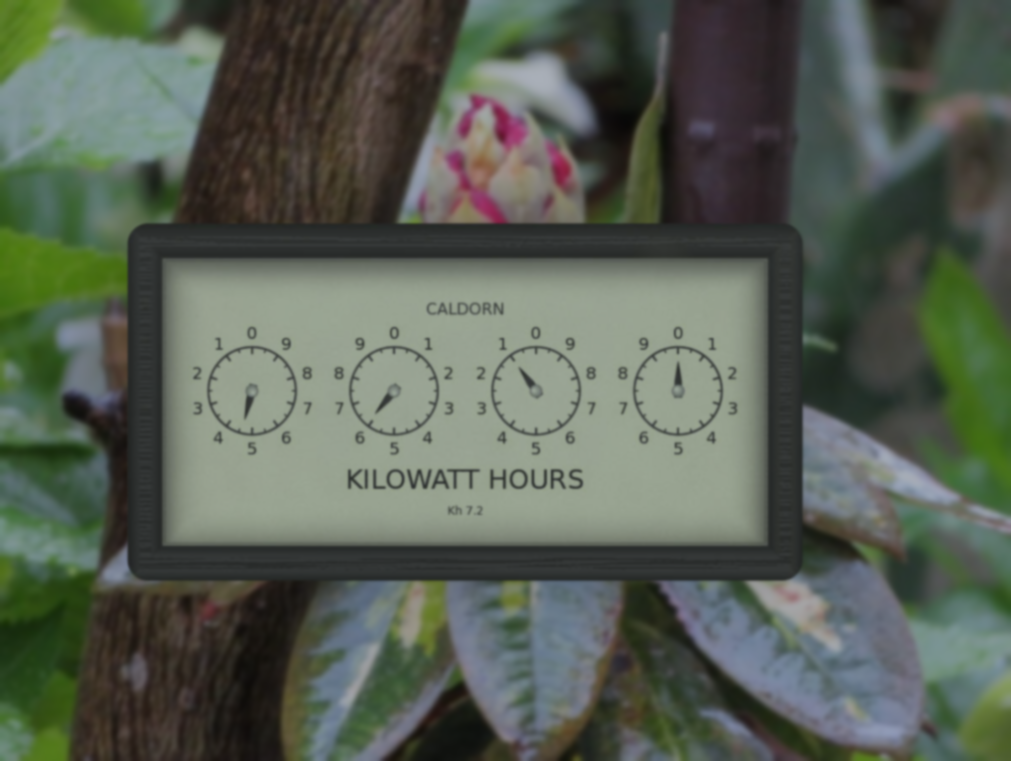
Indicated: 4610,kWh
